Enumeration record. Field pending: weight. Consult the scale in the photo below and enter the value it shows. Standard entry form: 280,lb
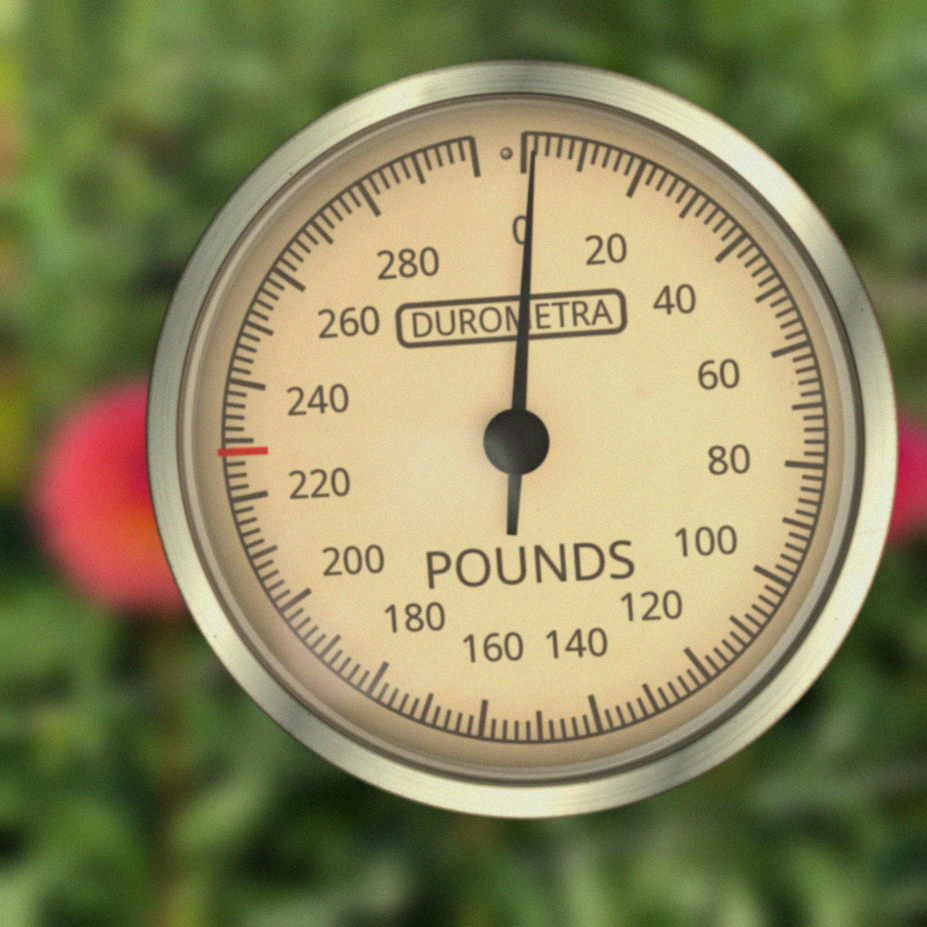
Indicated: 2,lb
